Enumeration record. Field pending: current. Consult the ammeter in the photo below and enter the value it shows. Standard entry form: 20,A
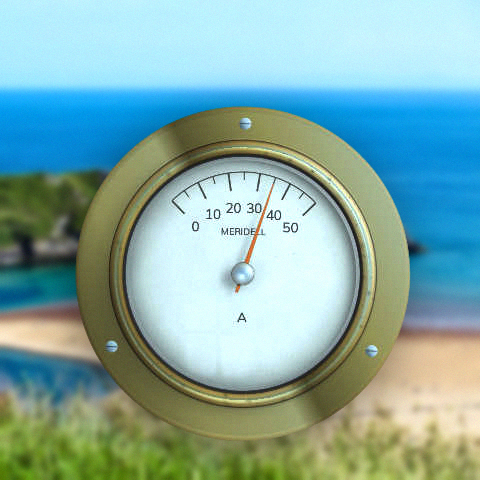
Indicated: 35,A
